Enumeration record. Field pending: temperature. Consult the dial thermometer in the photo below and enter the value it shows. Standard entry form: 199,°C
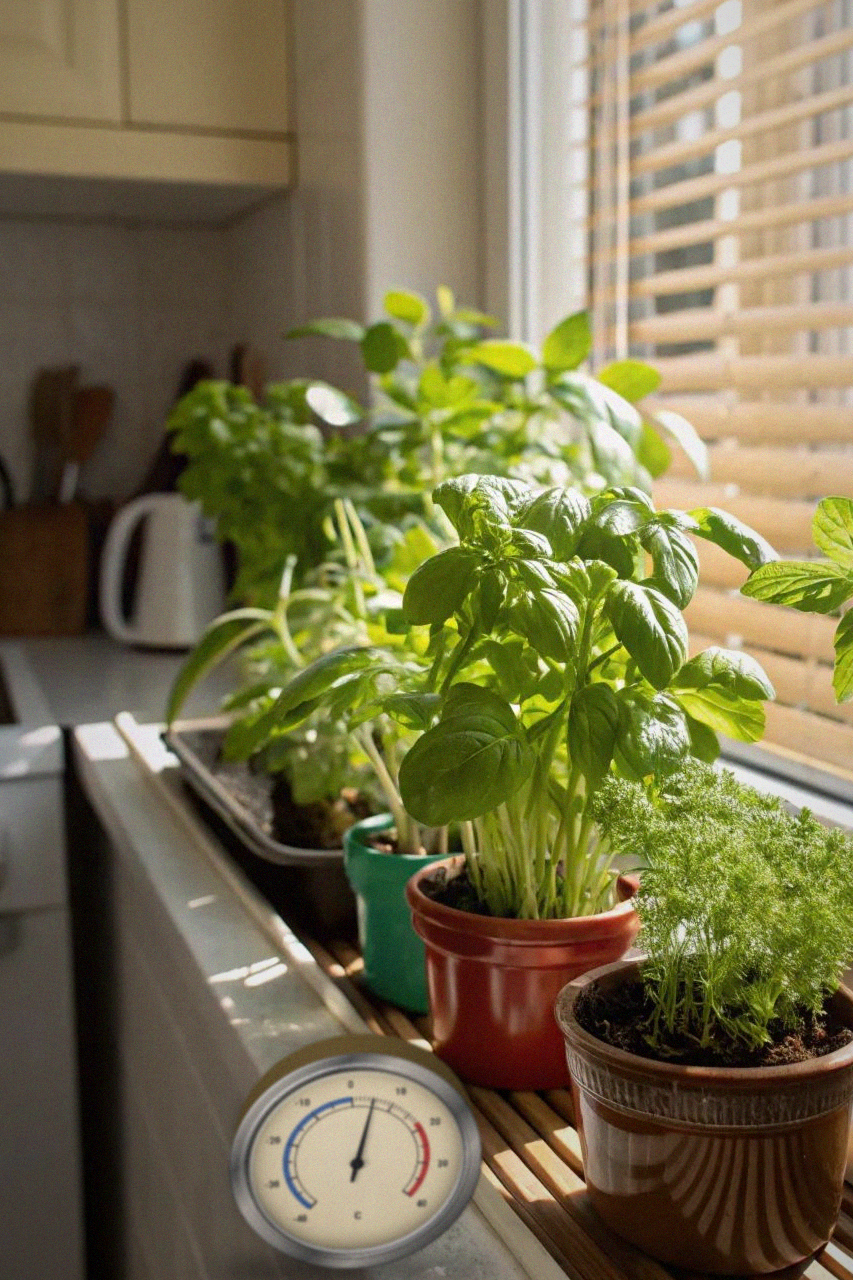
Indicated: 5,°C
